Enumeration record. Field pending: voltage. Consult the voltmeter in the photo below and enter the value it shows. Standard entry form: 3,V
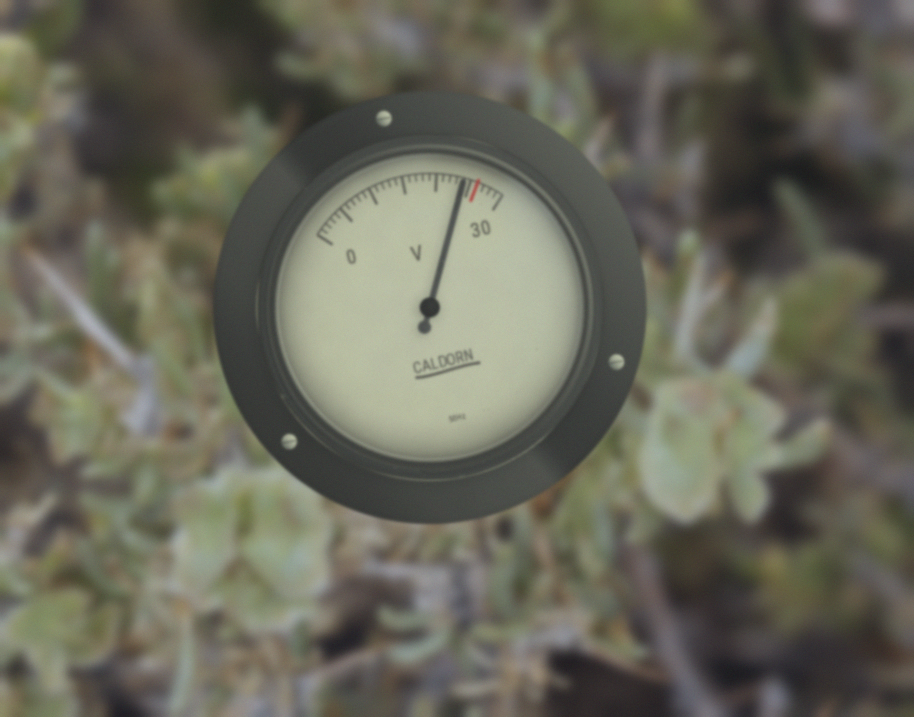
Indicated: 24,V
